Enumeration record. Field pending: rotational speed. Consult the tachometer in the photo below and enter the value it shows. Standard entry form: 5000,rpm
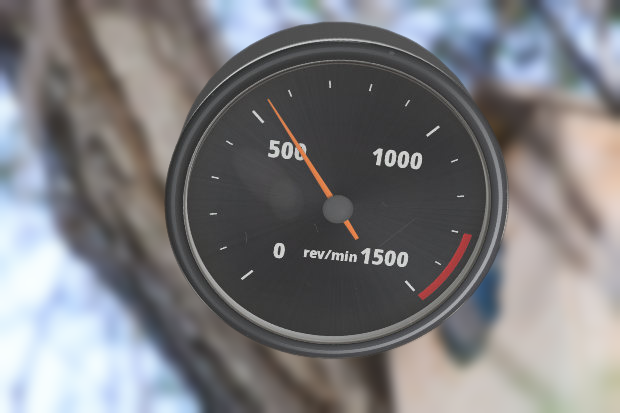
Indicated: 550,rpm
